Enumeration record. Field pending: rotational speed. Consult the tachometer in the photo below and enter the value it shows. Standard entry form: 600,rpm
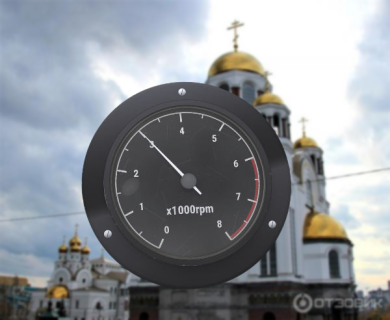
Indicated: 3000,rpm
